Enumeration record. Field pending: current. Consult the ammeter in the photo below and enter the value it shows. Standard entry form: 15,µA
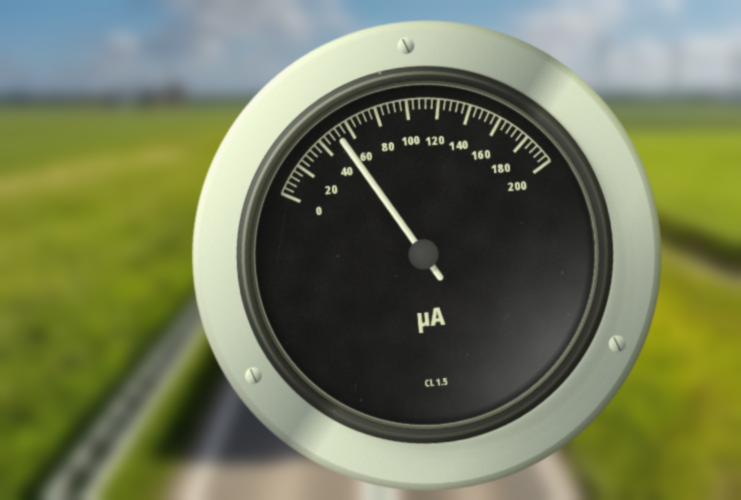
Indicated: 52,µA
